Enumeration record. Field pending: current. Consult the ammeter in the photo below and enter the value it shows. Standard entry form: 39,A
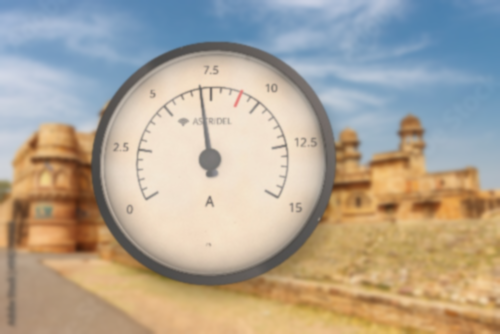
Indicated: 7,A
